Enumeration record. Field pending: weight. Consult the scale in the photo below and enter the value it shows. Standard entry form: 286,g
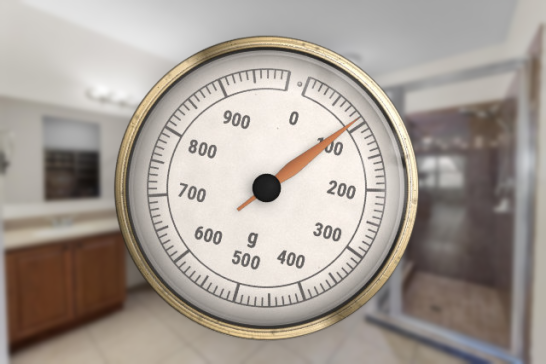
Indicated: 90,g
